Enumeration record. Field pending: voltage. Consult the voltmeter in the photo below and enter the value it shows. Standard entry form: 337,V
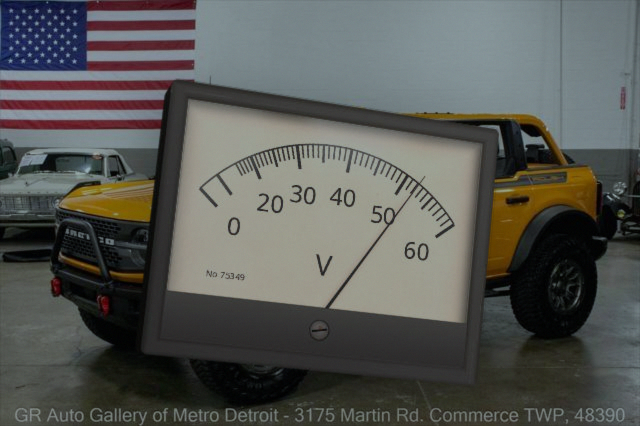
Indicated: 52,V
